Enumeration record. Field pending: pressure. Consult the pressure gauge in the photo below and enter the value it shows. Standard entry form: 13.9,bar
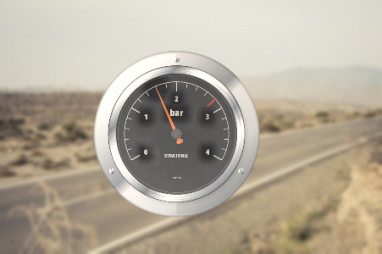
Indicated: 1.6,bar
